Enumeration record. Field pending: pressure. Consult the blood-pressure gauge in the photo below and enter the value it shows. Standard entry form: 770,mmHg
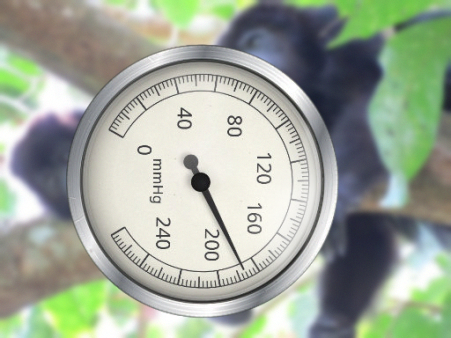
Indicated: 186,mmHg
